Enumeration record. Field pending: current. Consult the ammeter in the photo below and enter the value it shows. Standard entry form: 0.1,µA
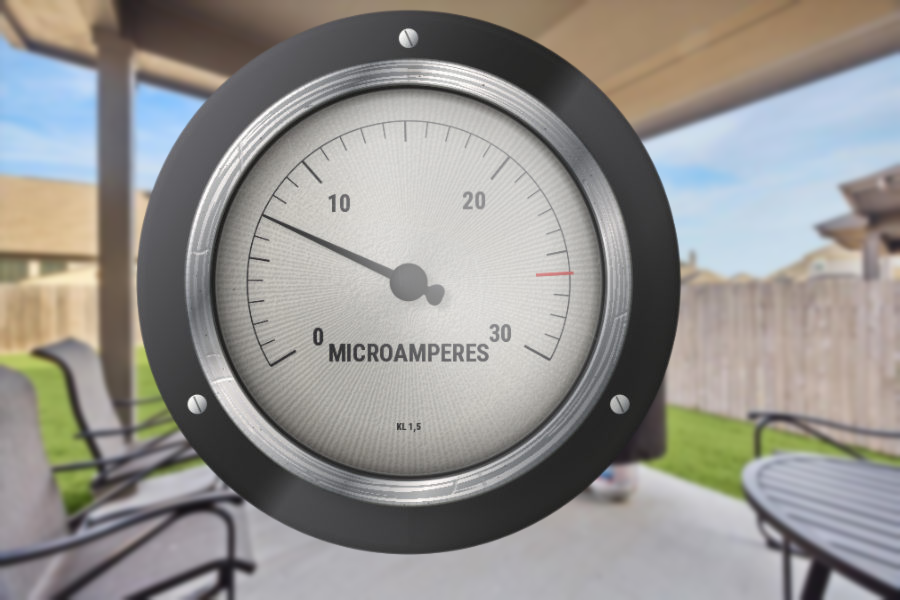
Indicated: 7,µA
